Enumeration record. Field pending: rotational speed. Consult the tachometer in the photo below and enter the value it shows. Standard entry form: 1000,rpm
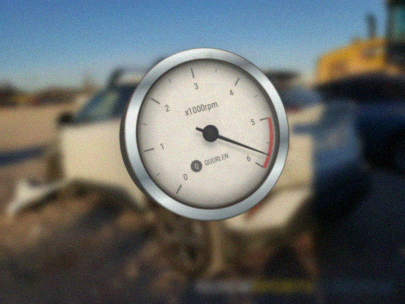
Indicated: 5750,rpm
